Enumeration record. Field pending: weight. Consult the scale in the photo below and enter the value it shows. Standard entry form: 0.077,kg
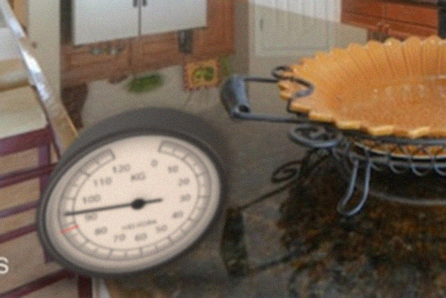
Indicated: 95,kg
